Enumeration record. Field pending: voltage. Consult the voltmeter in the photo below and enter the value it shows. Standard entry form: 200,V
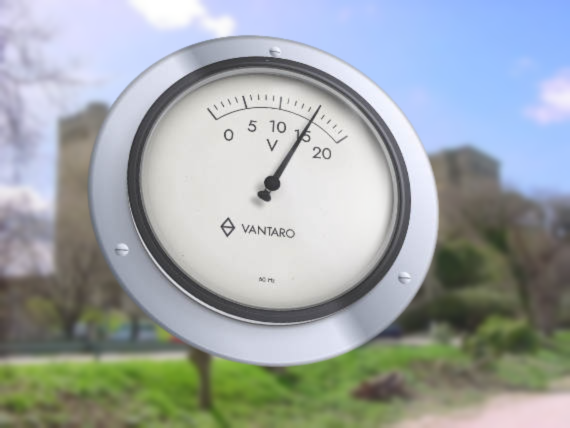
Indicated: 15,V
